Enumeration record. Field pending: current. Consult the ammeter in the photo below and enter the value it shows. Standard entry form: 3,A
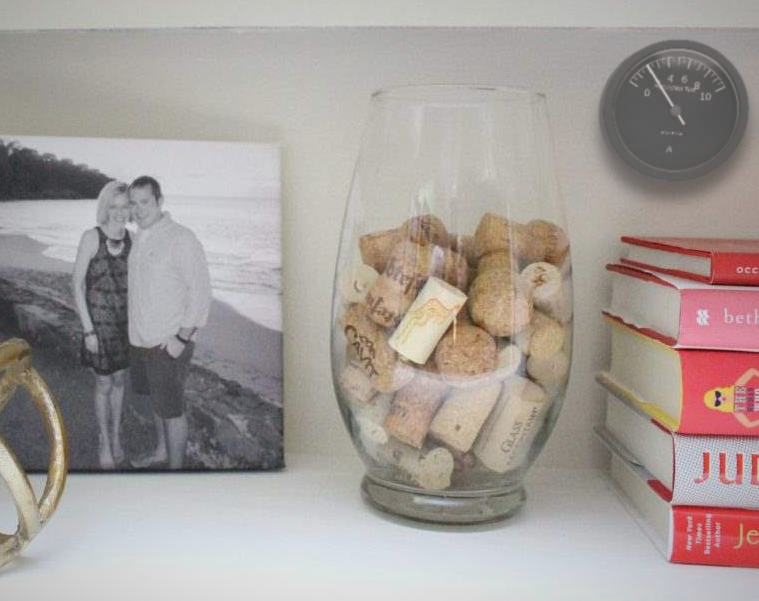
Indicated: 2,A
